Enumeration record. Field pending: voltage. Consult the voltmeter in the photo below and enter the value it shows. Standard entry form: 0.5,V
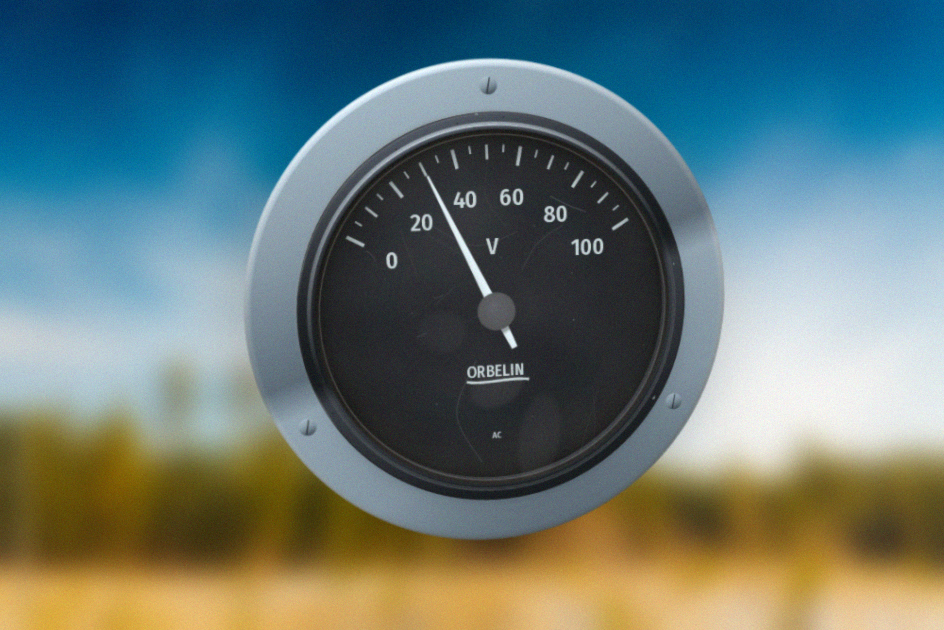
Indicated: 30,V
